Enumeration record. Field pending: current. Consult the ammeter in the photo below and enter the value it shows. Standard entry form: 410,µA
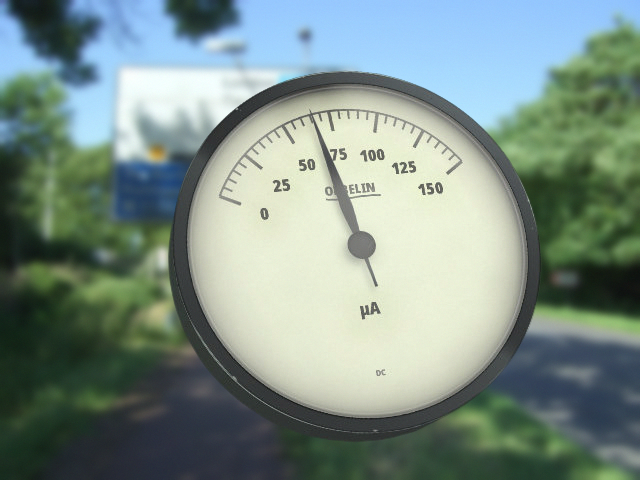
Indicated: 65,µA
